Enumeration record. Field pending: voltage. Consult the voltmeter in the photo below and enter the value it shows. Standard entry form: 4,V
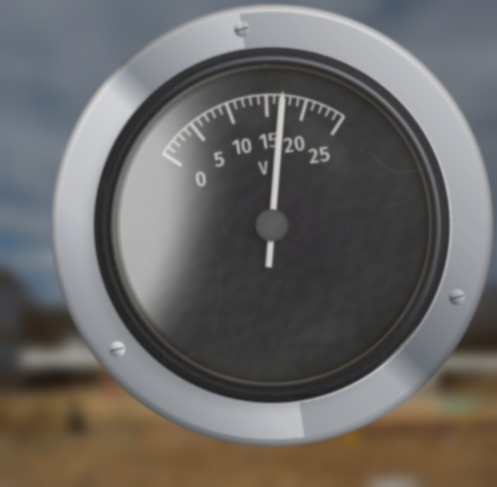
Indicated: 17,V
